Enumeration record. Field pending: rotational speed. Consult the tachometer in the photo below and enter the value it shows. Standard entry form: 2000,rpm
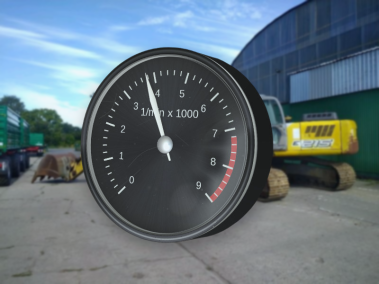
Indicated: 3800,rpm
